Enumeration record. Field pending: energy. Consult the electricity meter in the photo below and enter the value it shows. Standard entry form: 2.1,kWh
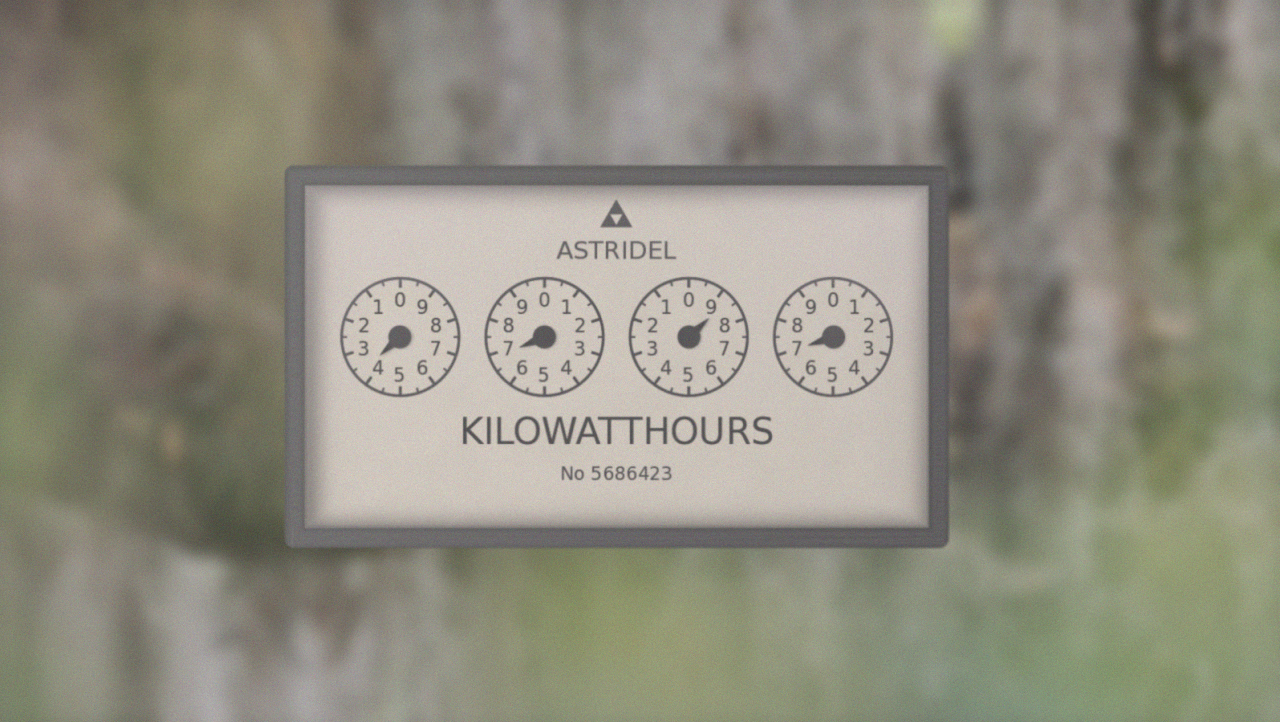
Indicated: 3687,kWh
